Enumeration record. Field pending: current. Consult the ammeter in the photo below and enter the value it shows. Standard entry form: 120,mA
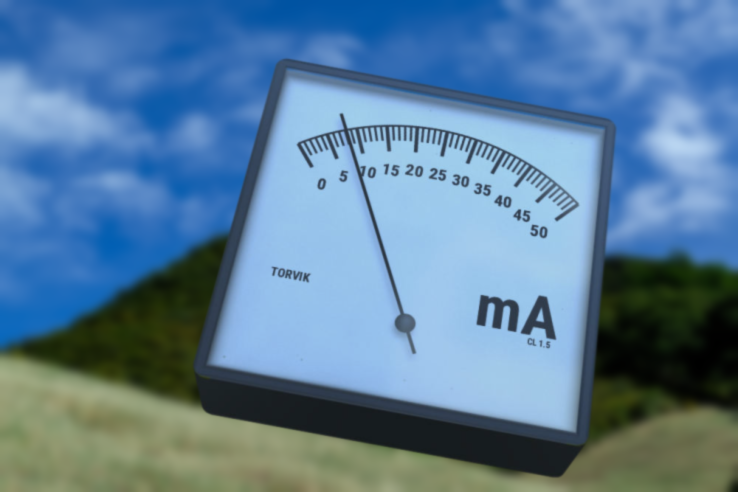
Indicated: 8,mA
